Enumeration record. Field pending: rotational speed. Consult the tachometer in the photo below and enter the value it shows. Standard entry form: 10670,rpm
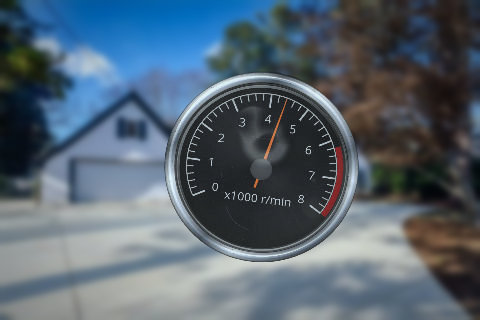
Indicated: 4400,rpm
